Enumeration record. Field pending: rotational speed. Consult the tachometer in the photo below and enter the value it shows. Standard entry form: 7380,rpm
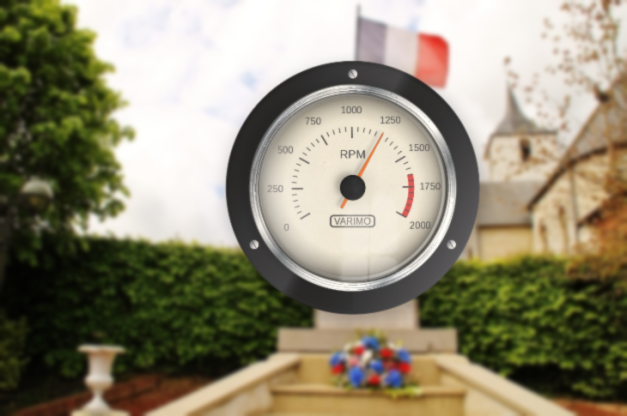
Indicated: 1250,rpm
